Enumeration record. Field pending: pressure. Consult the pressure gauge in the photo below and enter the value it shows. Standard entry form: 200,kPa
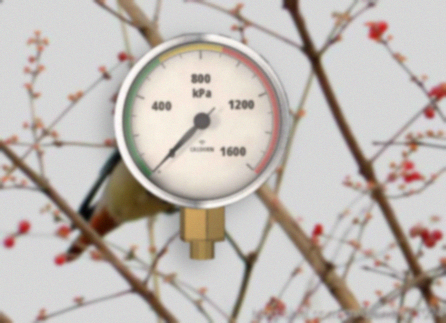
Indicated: 0,kPa
